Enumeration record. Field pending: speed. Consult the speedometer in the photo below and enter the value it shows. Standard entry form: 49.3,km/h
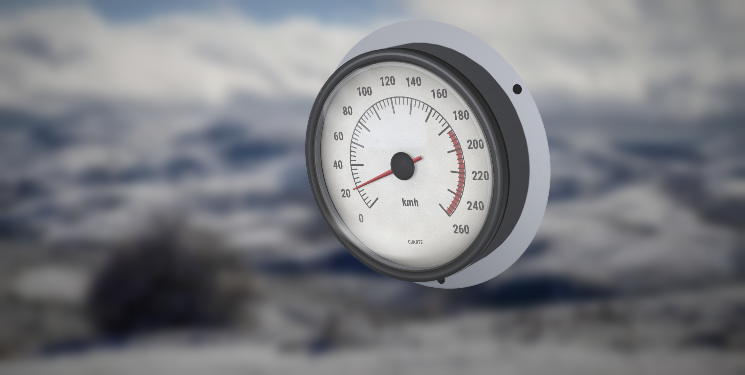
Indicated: 20,km/h
